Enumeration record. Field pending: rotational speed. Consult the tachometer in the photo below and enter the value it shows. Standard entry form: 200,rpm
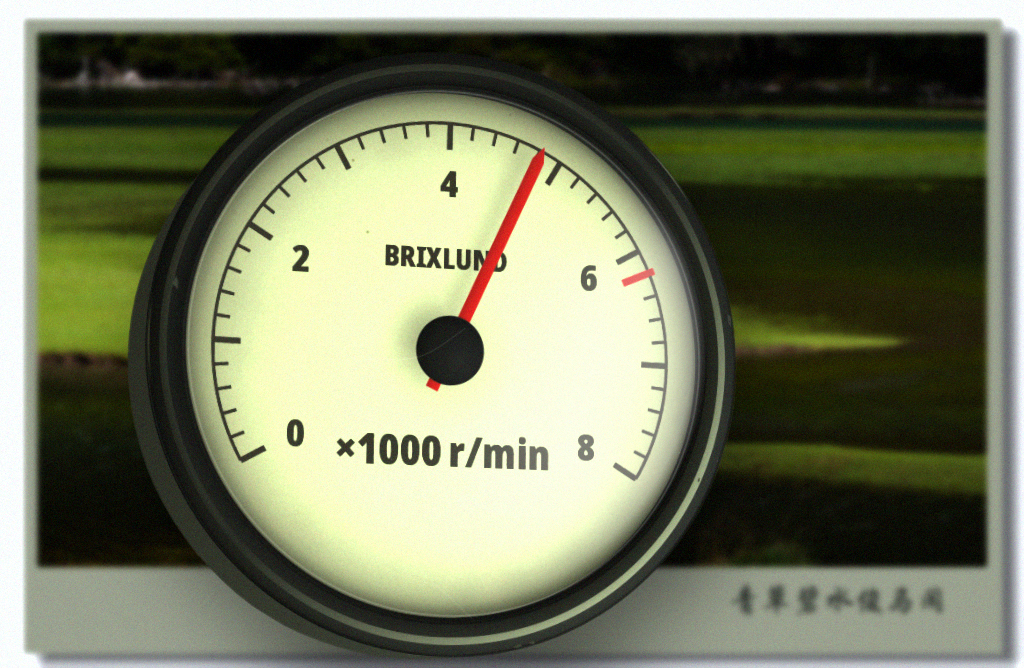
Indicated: 4800,rpm
